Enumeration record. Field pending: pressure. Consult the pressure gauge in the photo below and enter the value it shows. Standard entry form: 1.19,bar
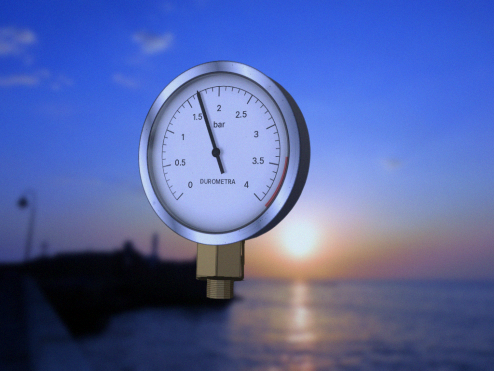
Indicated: 1.7,bar
